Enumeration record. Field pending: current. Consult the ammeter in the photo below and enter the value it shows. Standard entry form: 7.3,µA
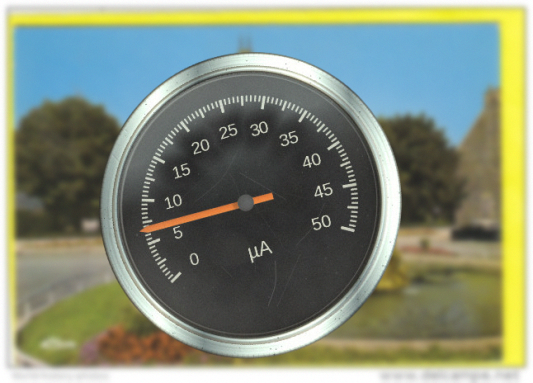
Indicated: 6.5,µA
